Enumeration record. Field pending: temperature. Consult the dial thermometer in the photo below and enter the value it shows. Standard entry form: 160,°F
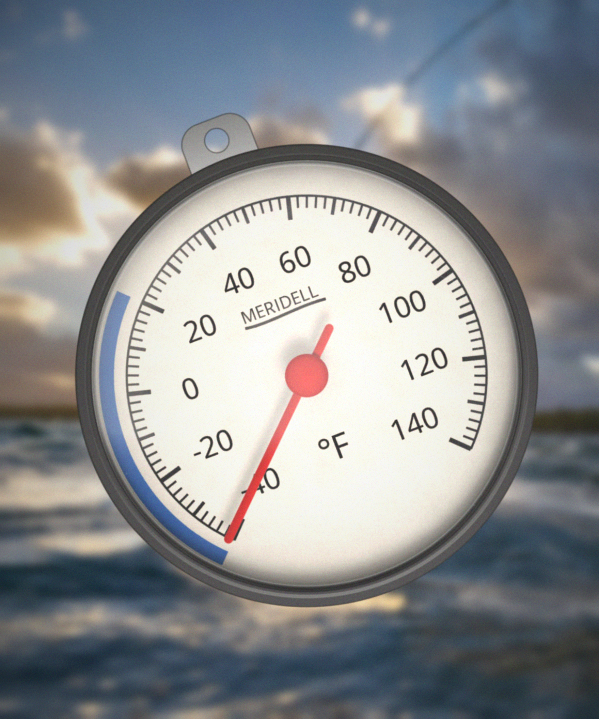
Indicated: -39,°F
